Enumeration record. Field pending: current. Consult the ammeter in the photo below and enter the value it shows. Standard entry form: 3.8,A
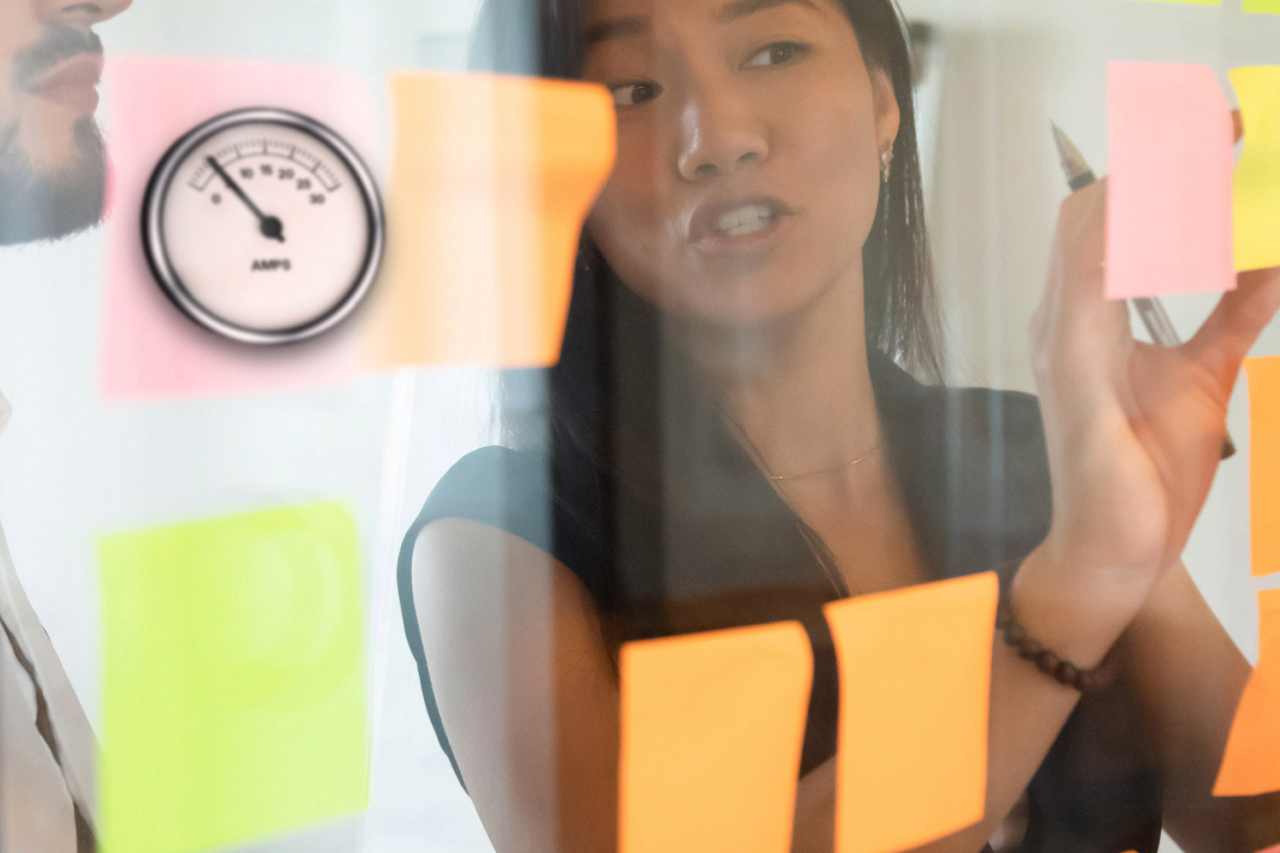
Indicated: 5,A
